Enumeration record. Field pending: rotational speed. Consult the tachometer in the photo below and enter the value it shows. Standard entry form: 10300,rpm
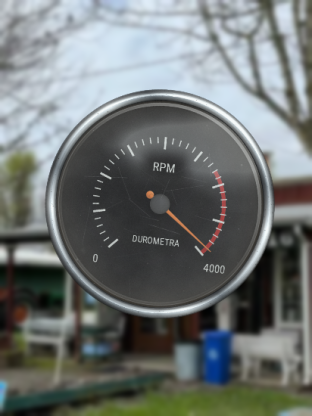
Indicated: 3900,rpm
